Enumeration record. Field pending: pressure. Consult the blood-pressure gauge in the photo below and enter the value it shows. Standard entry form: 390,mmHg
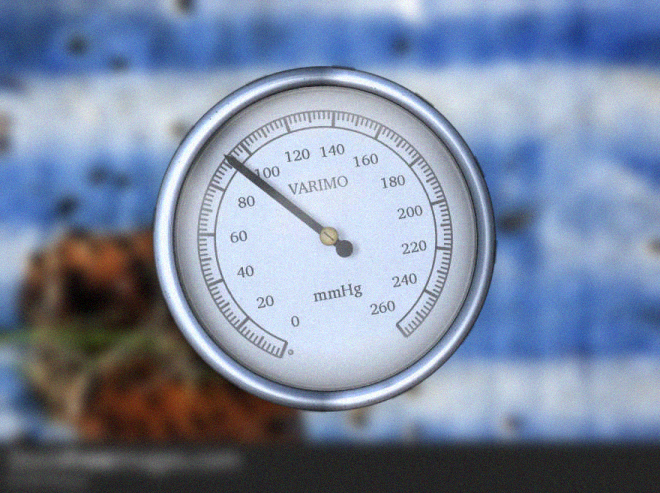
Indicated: 92,mmHg
